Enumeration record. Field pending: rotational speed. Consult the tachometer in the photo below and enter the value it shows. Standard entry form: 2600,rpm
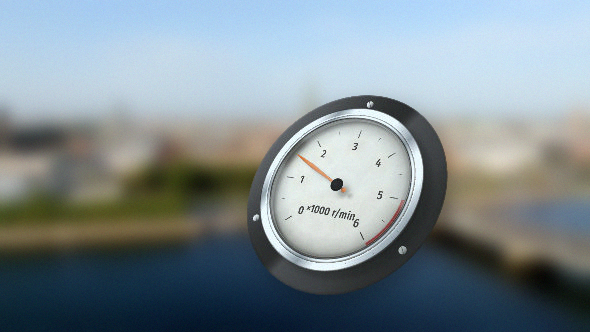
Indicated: 1500,rpm
